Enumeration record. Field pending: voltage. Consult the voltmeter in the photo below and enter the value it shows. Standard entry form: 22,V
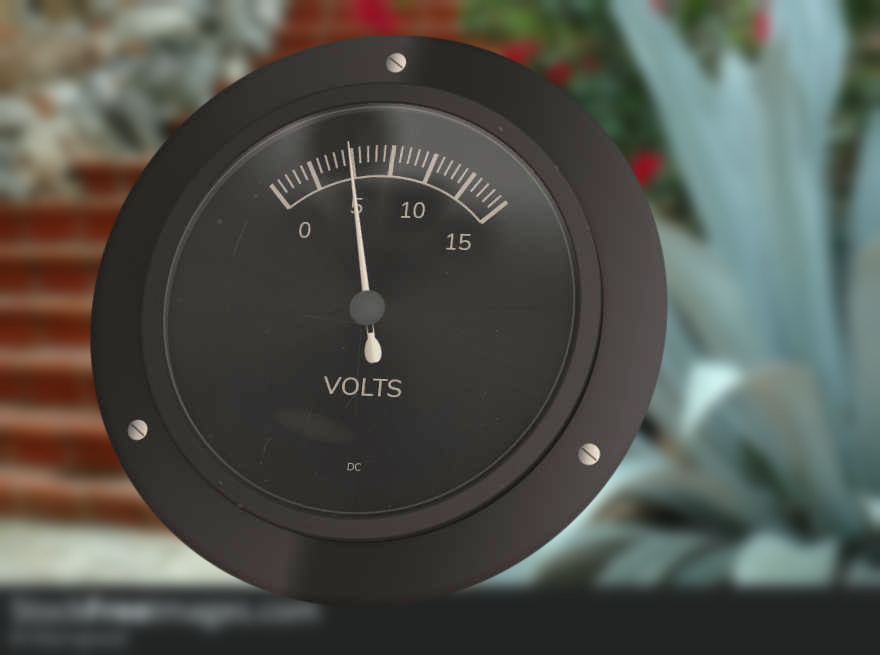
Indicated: 5,V
